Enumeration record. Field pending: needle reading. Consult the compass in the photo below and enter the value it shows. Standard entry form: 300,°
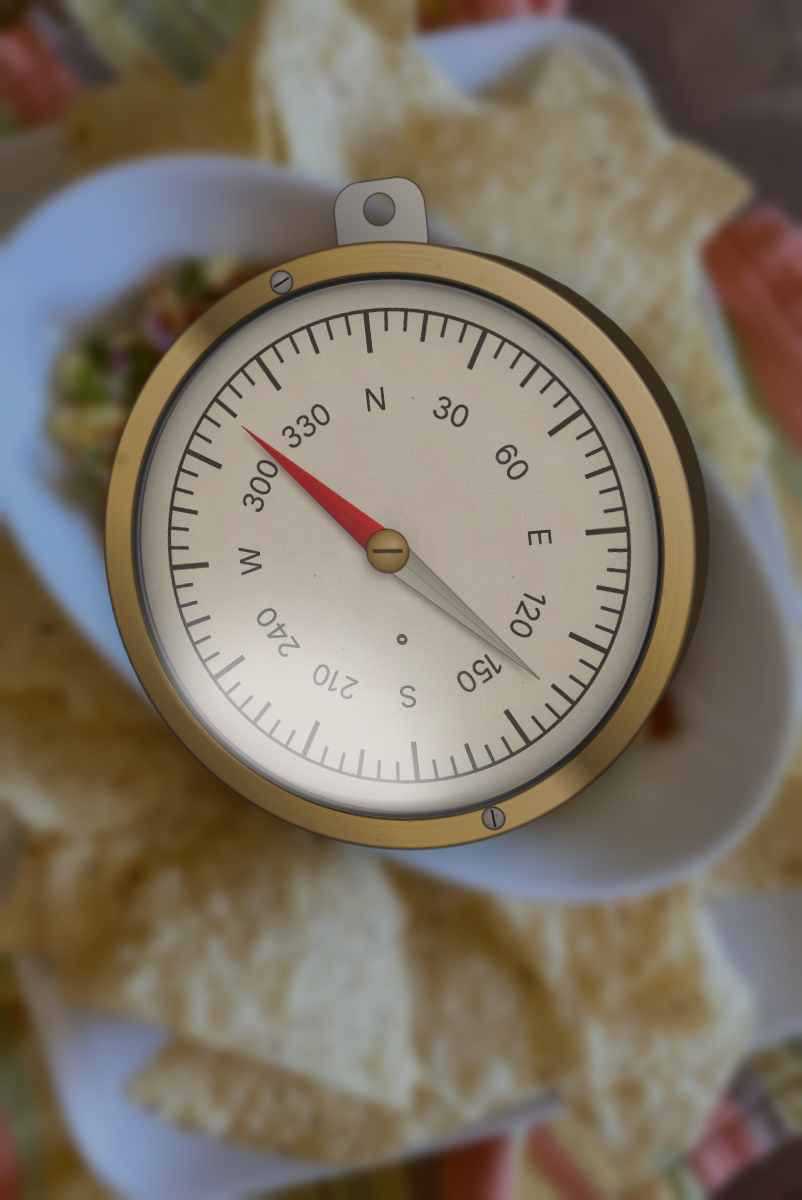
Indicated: 315,°
